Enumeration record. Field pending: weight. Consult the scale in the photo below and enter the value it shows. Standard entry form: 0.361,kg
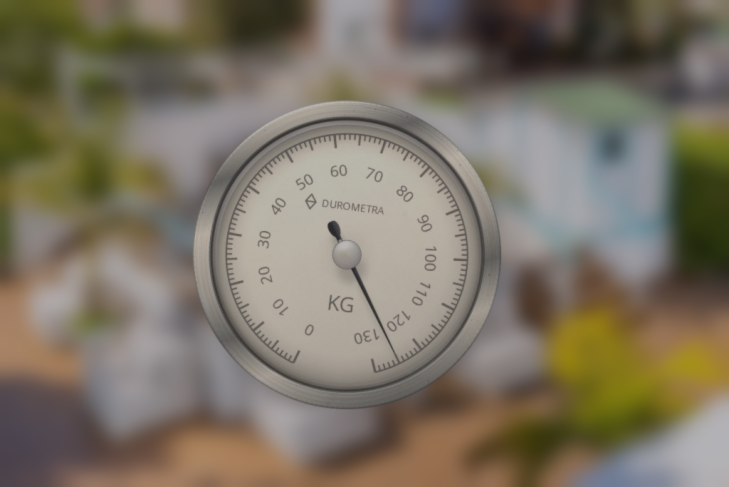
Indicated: 125,kg
